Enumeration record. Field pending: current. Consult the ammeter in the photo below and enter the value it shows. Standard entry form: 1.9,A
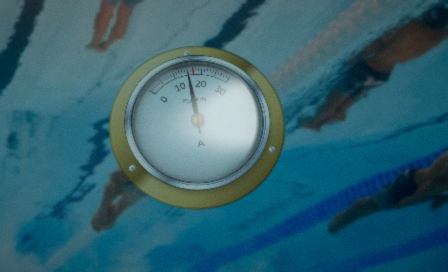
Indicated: 15,A
